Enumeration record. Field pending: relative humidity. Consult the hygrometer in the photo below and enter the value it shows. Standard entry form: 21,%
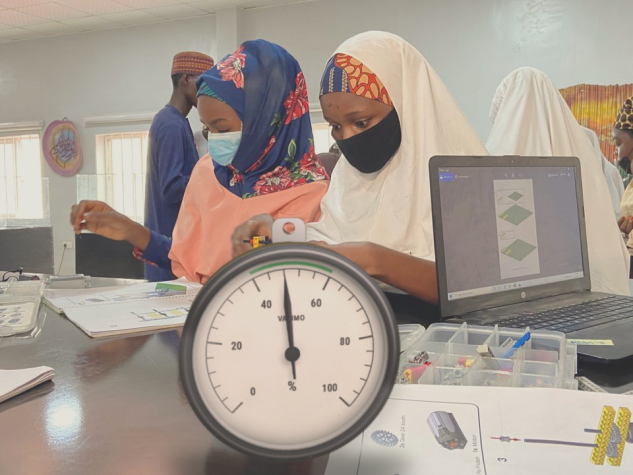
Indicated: 48,%
